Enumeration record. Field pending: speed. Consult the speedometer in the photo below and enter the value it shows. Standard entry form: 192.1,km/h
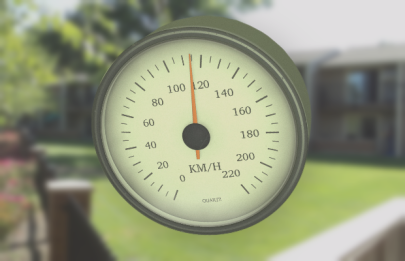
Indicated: 115,km/h
